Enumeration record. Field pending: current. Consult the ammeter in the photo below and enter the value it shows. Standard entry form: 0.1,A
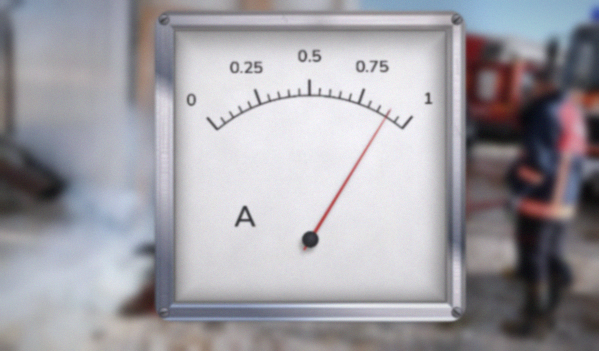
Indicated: 0.9,A
